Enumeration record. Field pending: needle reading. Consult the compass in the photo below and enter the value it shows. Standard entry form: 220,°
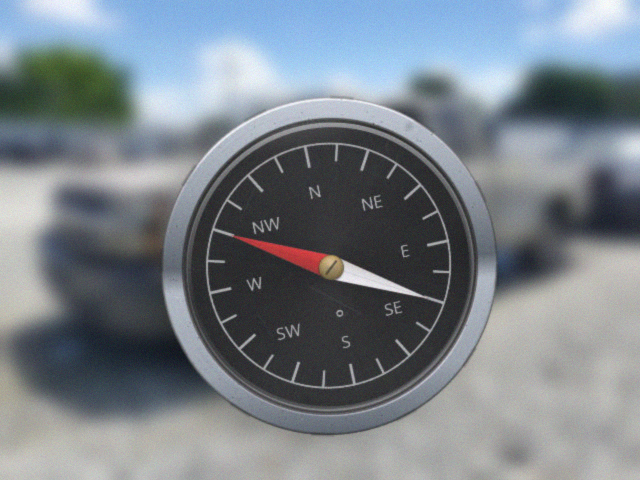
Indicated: 300,°
